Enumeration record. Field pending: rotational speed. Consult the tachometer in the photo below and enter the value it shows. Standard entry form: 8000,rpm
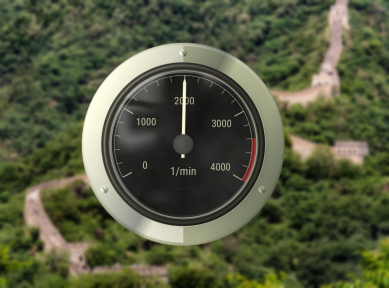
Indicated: 2000,rpm
